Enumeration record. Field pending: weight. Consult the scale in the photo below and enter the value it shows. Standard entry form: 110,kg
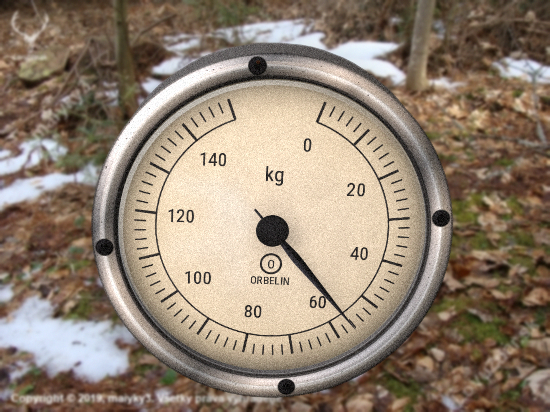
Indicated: 56,kg
